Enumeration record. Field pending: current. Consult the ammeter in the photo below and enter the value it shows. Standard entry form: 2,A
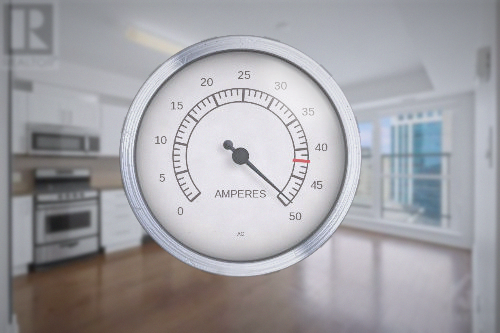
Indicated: 49,A
